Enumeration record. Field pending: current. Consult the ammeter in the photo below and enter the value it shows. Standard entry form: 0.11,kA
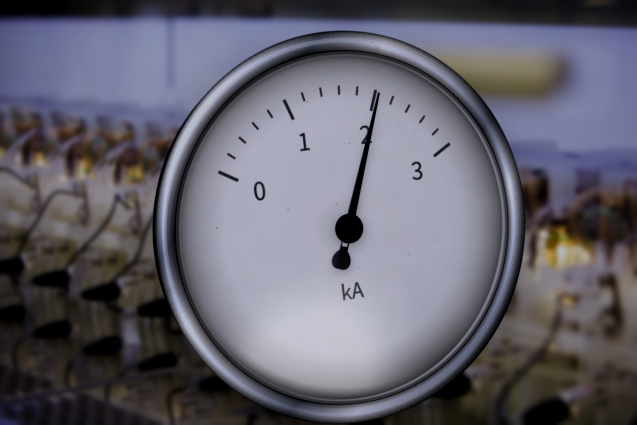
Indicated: 2,kA
